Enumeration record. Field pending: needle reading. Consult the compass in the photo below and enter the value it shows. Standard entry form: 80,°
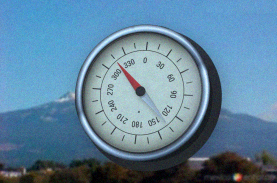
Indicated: 315,°
